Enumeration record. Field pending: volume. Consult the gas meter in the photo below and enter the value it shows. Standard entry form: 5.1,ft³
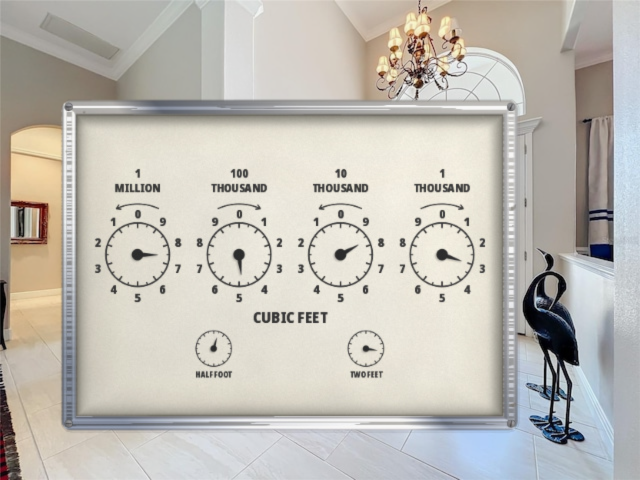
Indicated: 748300,ft³
